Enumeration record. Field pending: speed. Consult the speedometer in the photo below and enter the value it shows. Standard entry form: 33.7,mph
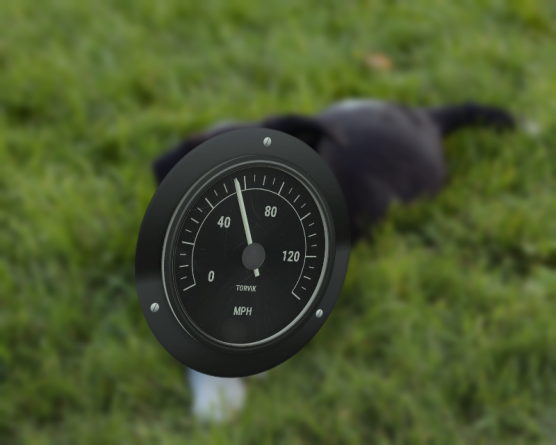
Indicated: 55,mph
